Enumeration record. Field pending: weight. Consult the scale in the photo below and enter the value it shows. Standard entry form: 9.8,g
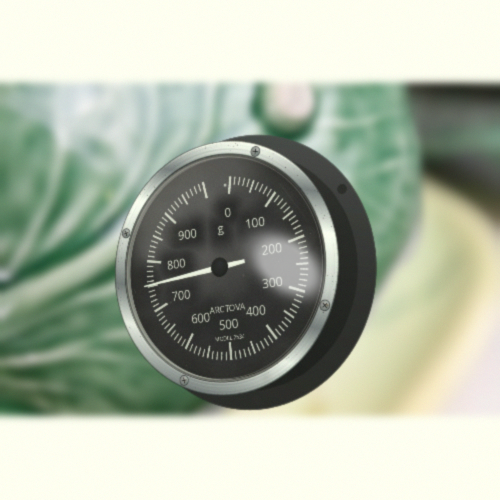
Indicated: 750,g
